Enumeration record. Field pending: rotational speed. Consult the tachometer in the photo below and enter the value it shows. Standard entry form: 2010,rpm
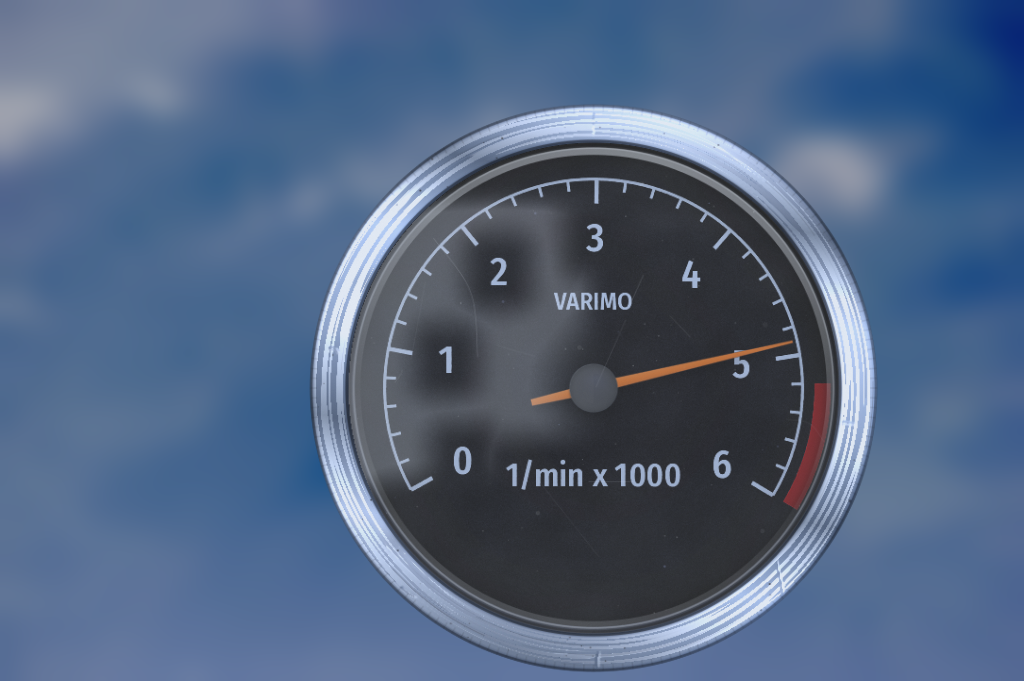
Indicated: 4900,rpm
